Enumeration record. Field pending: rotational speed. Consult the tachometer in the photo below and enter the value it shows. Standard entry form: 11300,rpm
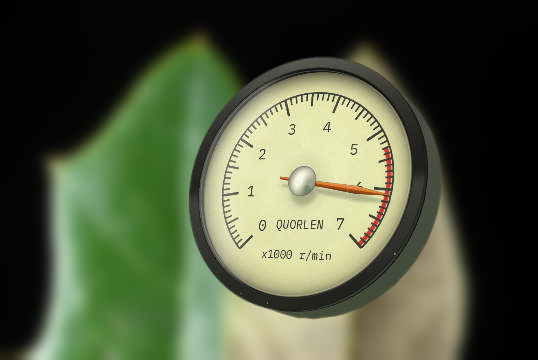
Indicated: 6100,rpm
